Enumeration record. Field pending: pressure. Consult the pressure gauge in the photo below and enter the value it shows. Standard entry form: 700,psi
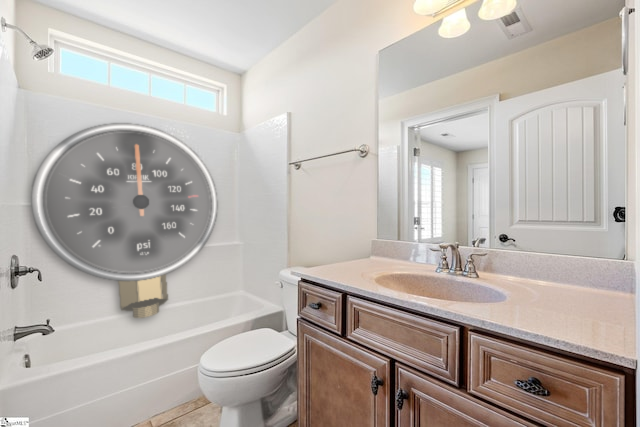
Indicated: 80,psi
